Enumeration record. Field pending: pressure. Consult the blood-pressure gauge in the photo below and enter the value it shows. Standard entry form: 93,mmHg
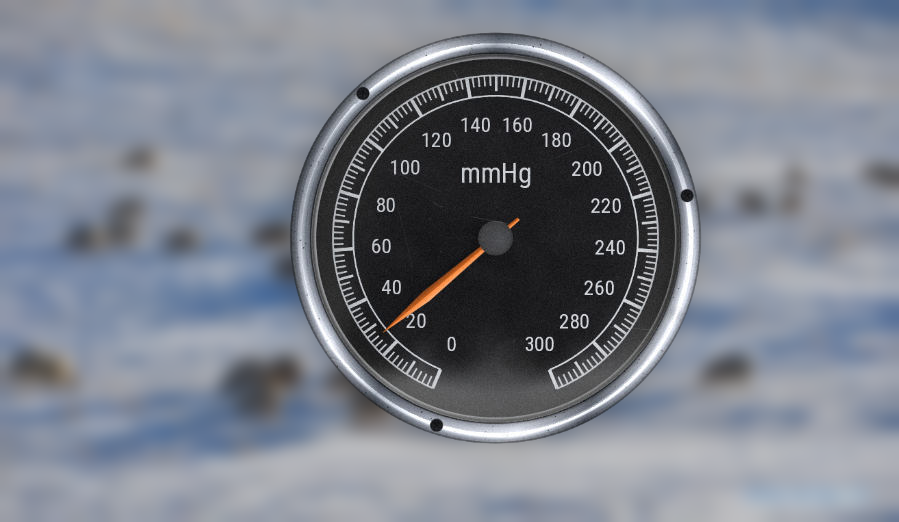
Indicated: 26,mmHg
